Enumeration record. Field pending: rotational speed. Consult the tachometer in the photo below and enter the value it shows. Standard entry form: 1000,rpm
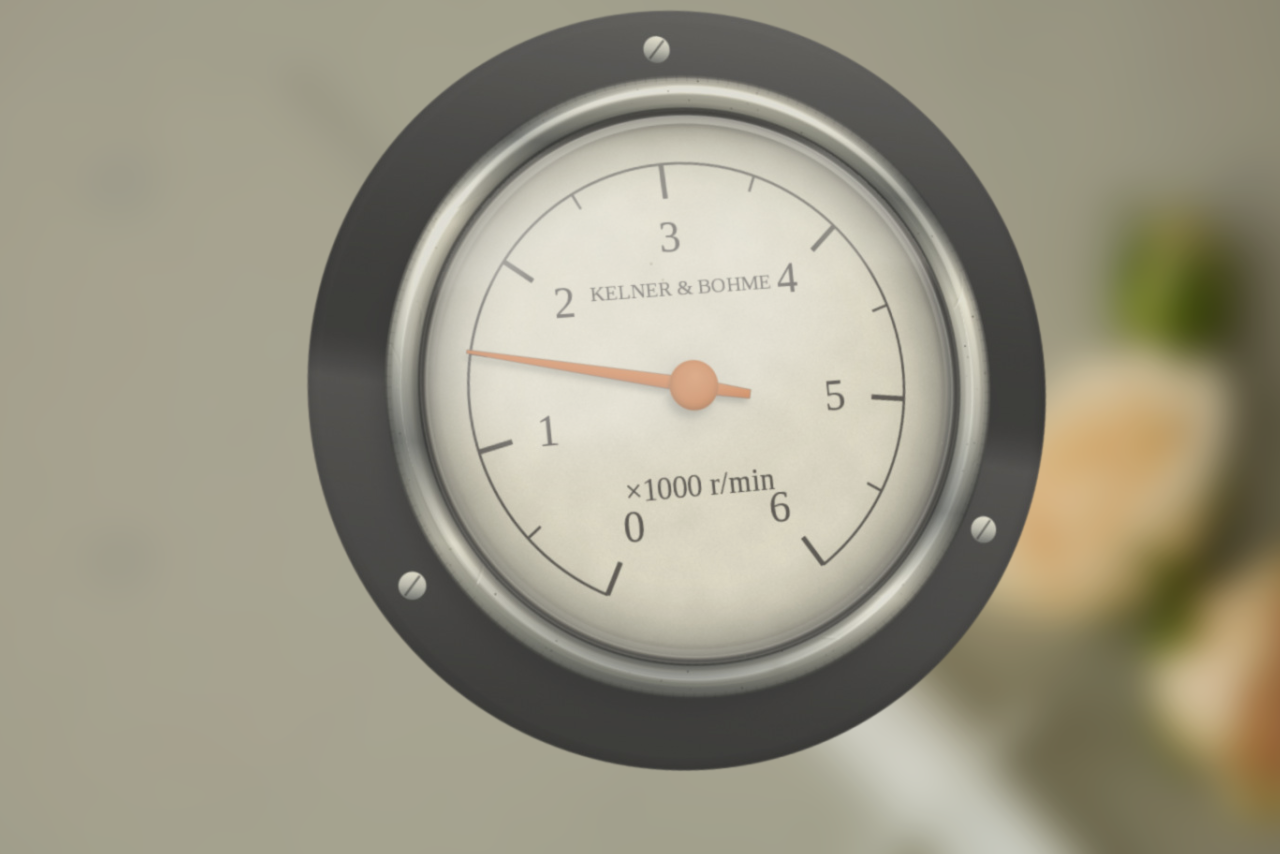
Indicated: 1500,rpm
